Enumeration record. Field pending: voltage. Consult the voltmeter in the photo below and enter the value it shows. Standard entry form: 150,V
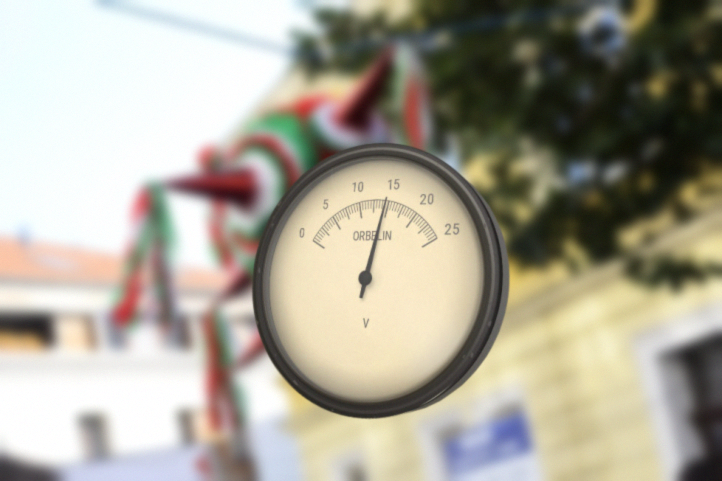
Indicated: 15,V
